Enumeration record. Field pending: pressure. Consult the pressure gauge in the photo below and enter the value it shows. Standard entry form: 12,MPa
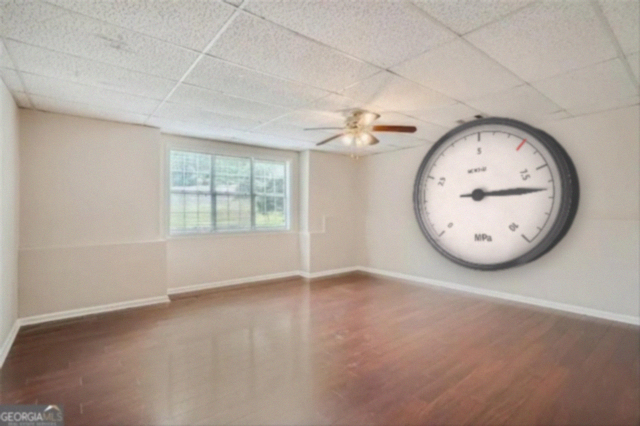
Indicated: 8.25,MPa
